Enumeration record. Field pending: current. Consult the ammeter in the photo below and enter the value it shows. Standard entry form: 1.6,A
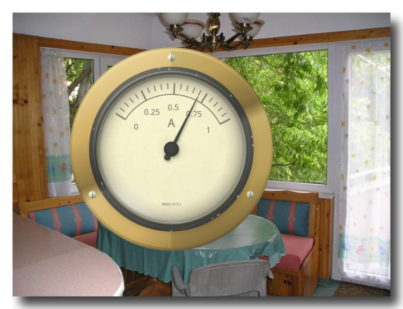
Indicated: 0.7,A
